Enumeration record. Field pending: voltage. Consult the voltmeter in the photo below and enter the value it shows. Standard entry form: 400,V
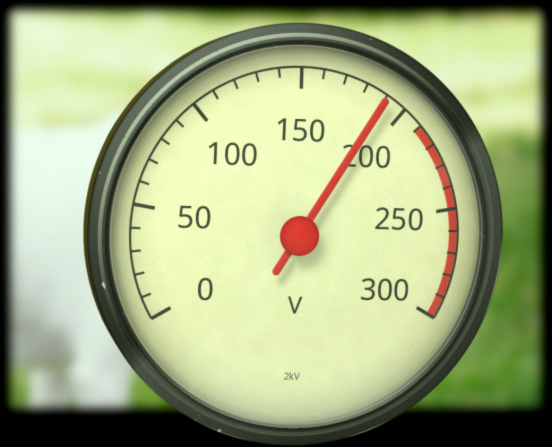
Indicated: 190,V
